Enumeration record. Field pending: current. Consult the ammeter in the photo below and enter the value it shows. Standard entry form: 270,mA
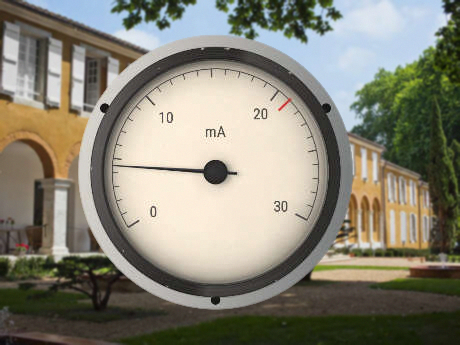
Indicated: 4.5,mA
